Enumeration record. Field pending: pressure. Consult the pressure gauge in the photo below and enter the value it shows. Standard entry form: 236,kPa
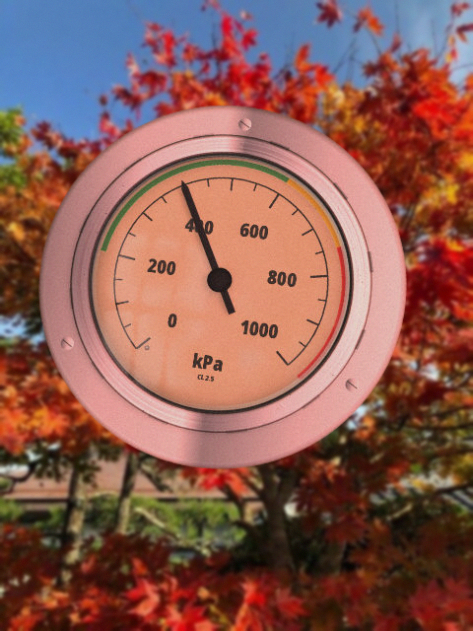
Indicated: 400,kPa
